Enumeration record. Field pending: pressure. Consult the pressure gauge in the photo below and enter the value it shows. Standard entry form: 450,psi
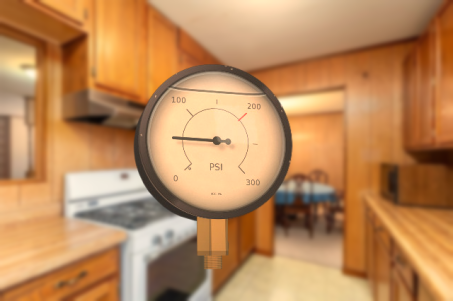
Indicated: 50,psi
